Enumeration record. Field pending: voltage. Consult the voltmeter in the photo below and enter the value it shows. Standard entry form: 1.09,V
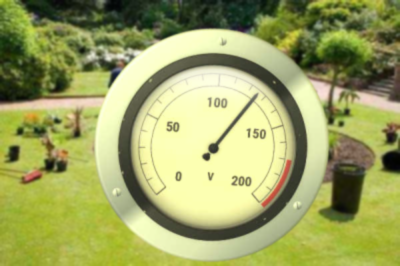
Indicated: 125,V
